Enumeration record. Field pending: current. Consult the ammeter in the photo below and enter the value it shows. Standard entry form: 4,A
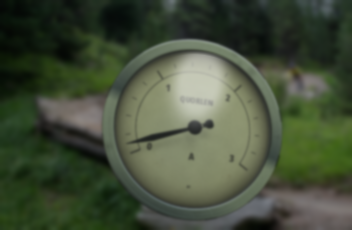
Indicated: 0.1,A
